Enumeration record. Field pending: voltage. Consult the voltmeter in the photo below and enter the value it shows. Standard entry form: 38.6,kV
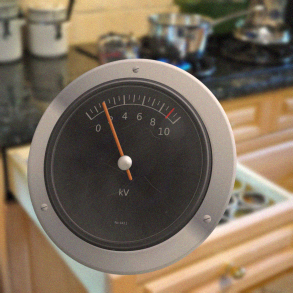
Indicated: 2,kV
